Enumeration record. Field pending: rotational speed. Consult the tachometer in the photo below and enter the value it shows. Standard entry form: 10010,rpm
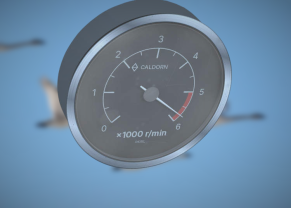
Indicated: 5750,rpm
